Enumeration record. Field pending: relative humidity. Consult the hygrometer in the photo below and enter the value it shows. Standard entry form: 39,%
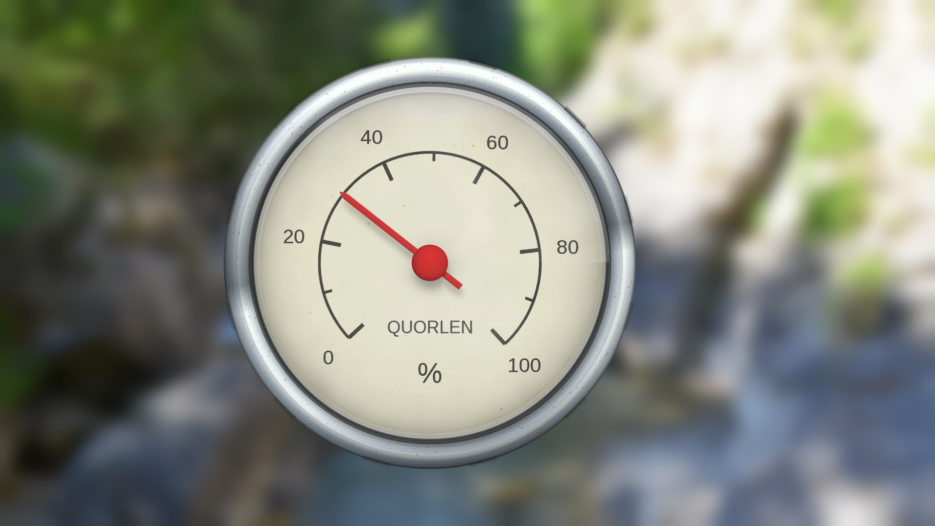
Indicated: 30,%
